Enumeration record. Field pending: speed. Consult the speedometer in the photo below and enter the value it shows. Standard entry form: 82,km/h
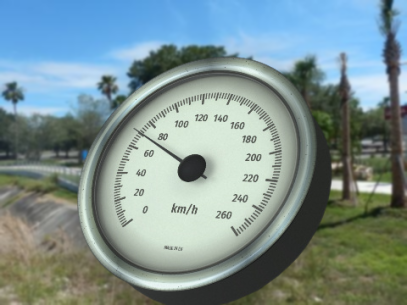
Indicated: 70,km/h
